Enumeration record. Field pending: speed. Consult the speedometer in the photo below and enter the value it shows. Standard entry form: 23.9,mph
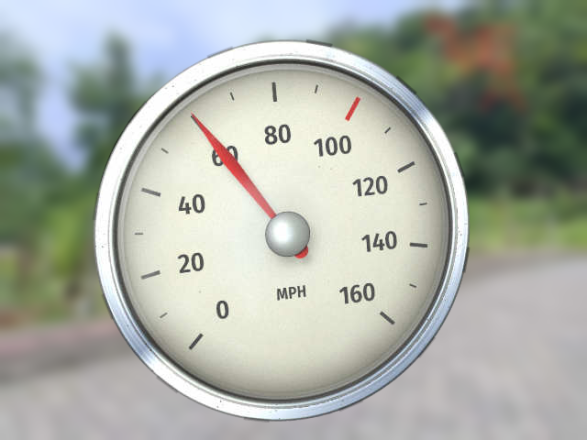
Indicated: 60,mph
